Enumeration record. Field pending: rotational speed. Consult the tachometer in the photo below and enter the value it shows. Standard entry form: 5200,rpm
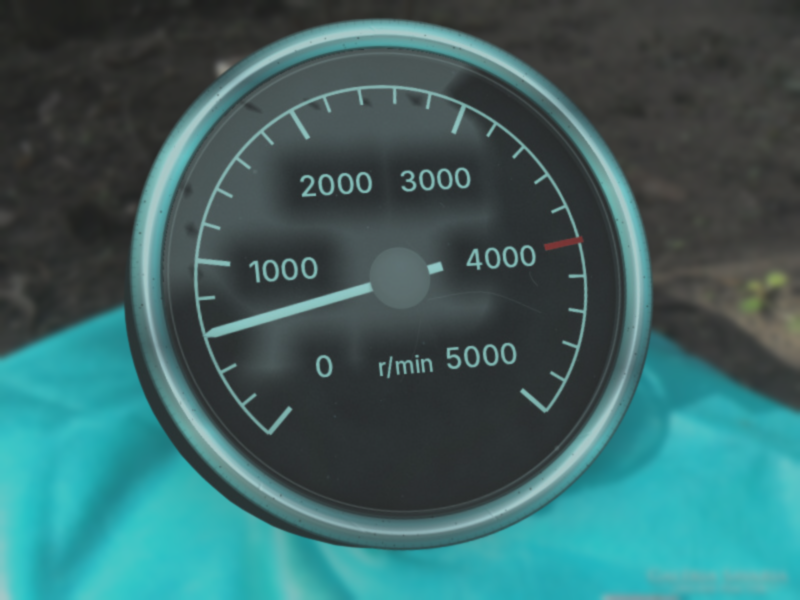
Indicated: 600,rpm
